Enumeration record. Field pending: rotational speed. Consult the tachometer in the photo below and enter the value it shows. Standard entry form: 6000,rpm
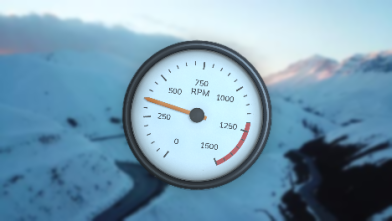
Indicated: 350,rpm
